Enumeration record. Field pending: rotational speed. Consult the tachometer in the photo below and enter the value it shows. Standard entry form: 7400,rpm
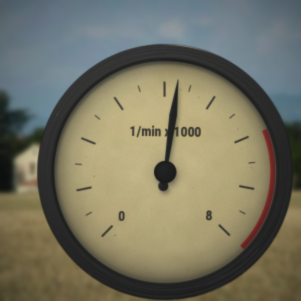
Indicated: 4250,rpm
